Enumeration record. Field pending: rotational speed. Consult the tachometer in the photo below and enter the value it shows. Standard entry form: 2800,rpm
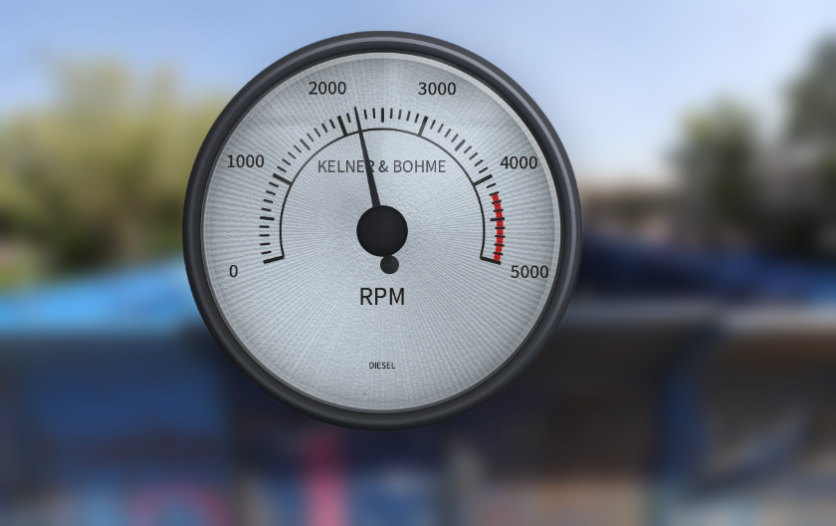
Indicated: 2200,rpm
